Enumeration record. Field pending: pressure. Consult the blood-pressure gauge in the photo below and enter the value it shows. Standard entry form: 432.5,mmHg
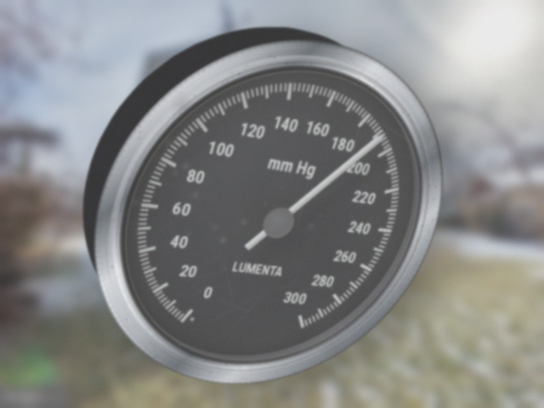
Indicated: 190,mmHg
